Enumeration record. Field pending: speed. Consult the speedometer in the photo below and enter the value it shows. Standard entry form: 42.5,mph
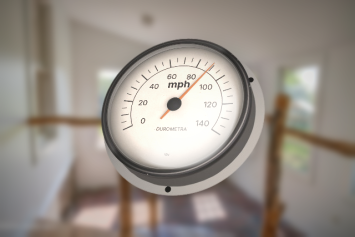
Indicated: 90,mph
